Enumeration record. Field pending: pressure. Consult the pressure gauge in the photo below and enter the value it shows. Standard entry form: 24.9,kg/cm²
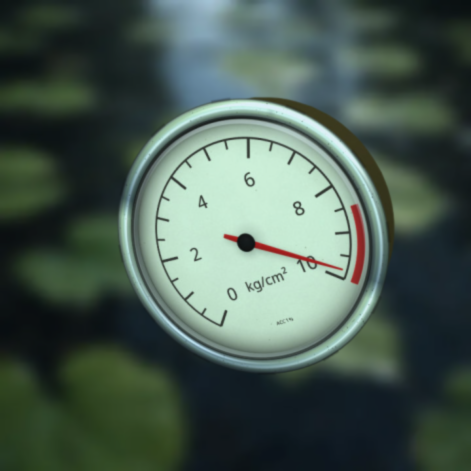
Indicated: 9.75,kg/cm²
